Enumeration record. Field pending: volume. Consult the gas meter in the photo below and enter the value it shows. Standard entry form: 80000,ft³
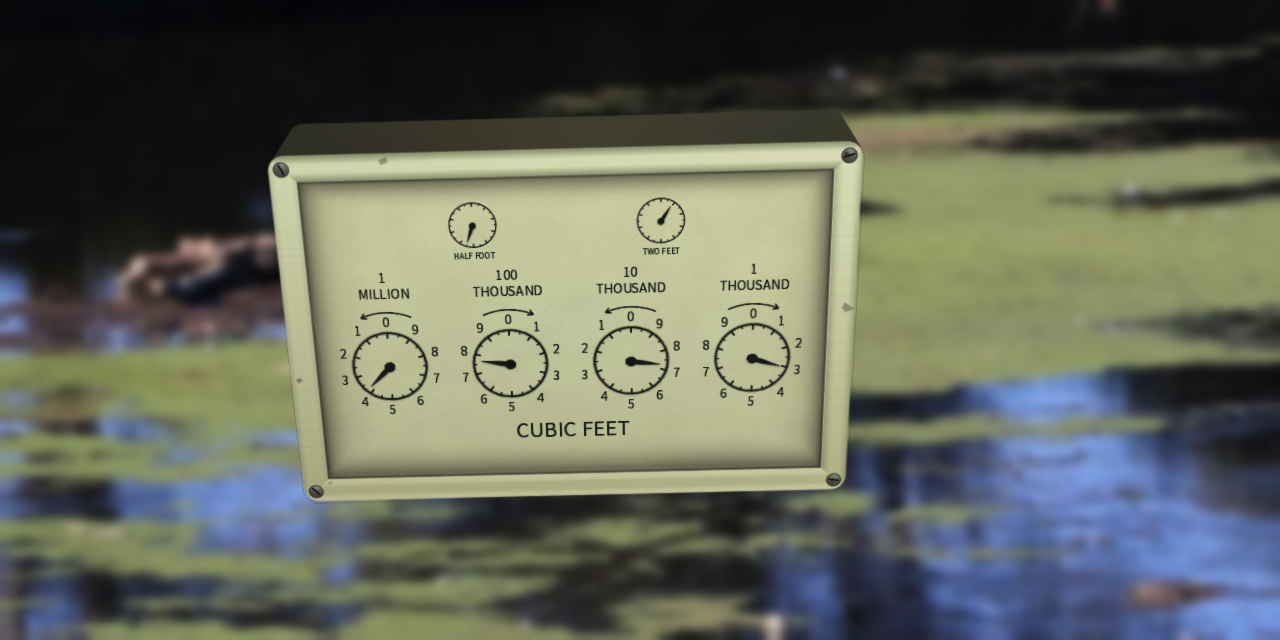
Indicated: 377300,ft³
